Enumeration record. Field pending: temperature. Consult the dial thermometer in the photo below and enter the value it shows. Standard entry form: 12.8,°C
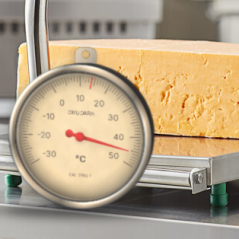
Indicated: 45,°C
